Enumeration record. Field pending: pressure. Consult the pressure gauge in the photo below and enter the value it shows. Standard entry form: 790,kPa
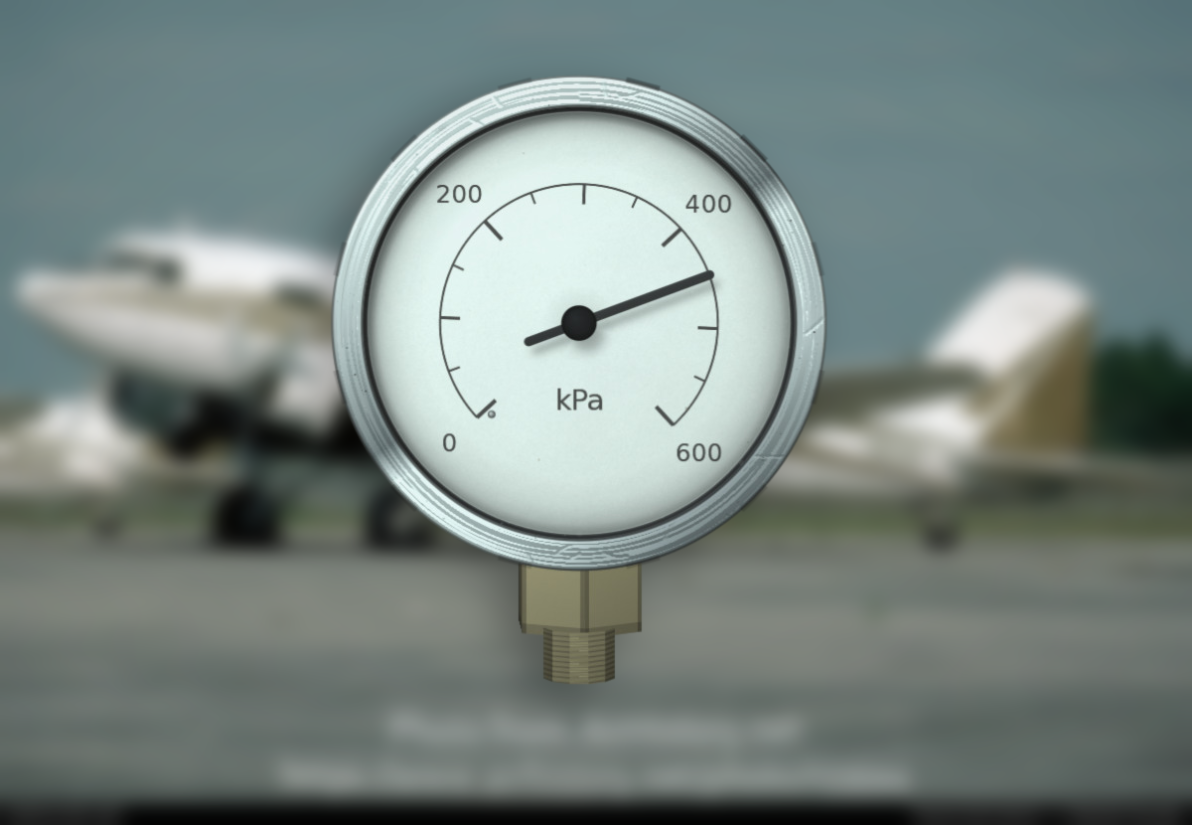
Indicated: 450,kPa
